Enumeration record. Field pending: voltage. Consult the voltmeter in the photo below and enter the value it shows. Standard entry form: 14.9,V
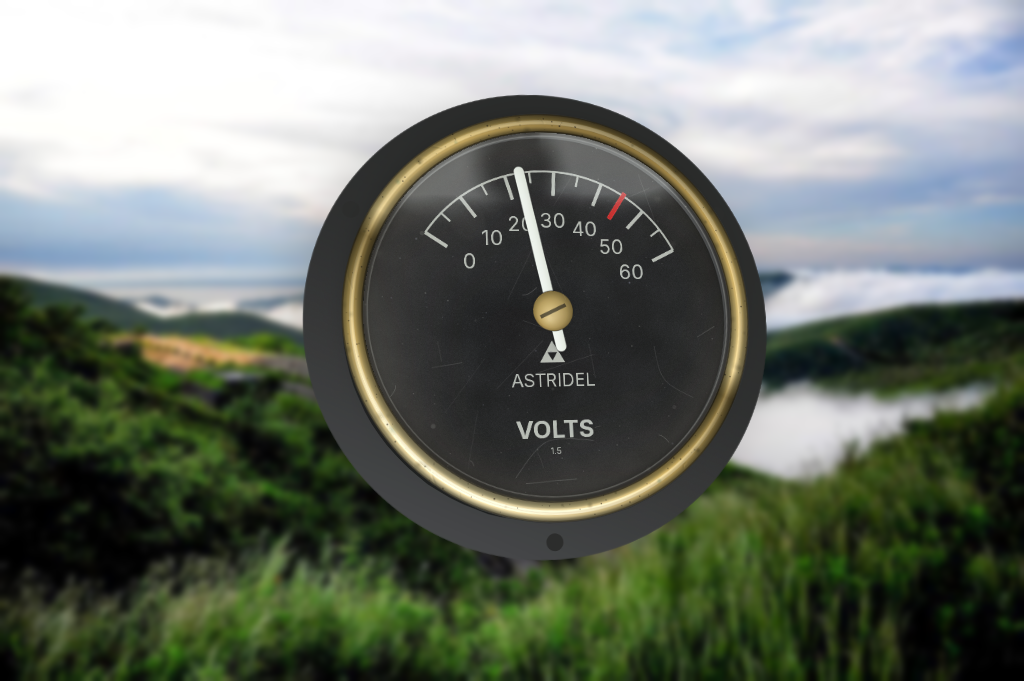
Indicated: 22.5,V
